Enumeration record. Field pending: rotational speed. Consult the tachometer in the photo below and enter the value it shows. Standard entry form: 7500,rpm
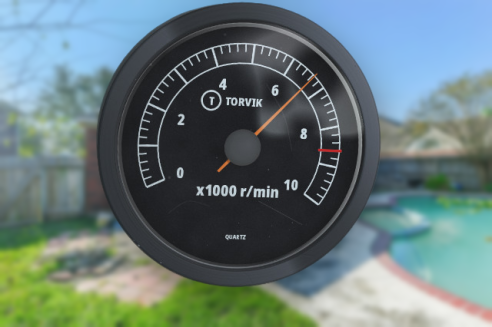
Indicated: 6600,rpm
